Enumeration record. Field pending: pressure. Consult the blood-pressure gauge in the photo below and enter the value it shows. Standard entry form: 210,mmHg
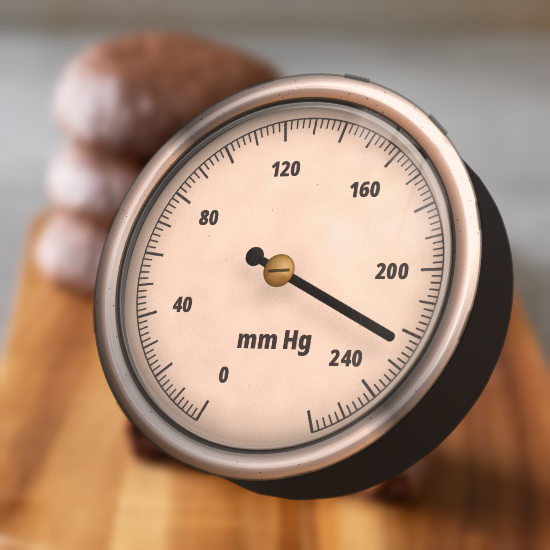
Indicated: 224,mmHg
